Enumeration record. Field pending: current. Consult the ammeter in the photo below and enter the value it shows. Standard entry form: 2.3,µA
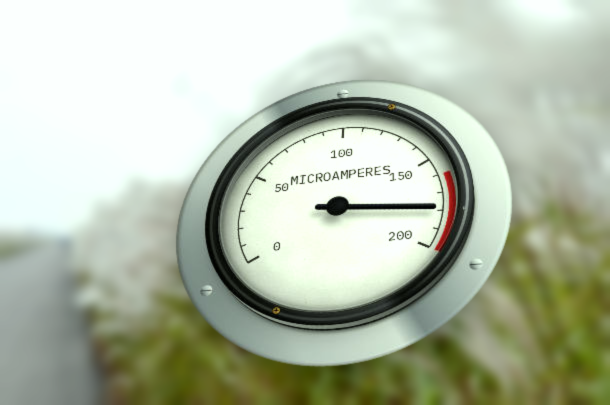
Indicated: 180,µA
